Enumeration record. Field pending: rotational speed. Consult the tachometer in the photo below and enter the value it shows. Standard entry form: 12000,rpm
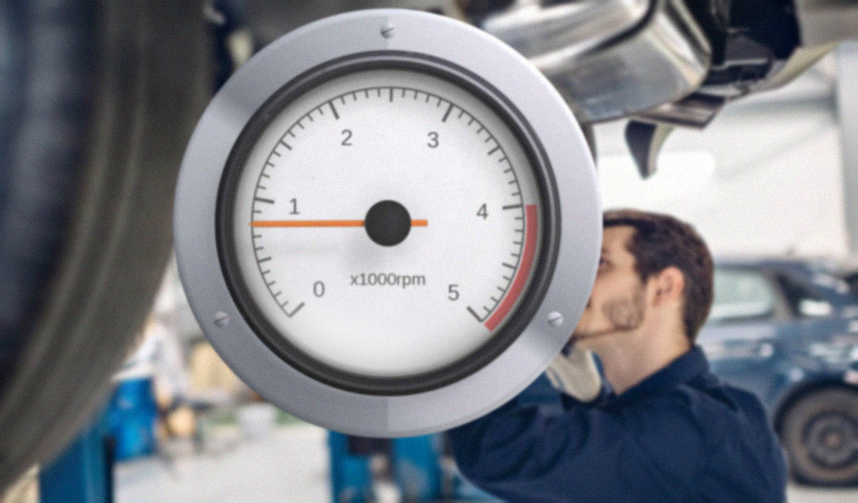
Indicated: 800,rpm
